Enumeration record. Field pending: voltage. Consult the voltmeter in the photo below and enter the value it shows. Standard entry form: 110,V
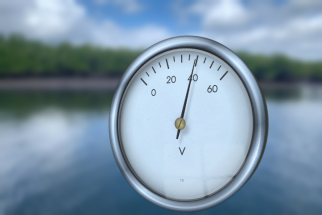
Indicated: 40,V
